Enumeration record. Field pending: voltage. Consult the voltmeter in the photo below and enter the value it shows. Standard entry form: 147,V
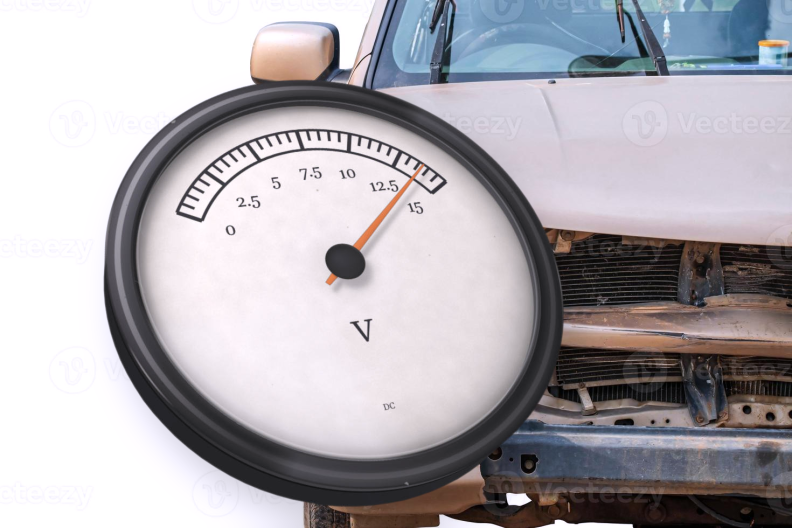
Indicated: 13.75,V
